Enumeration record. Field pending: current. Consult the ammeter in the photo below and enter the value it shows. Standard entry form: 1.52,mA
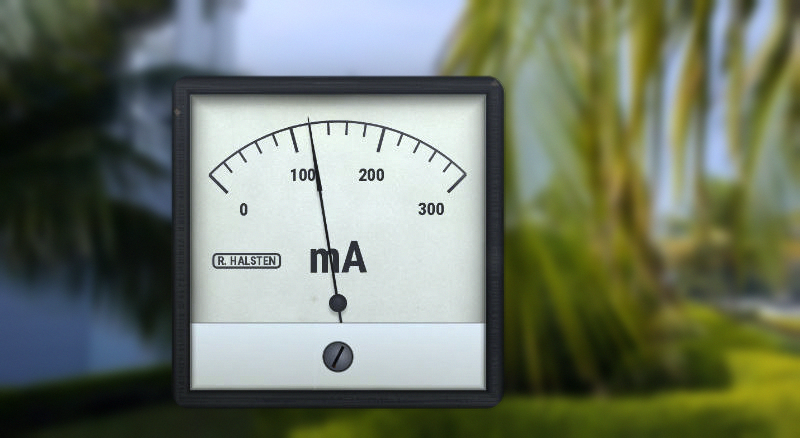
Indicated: 120,mA
